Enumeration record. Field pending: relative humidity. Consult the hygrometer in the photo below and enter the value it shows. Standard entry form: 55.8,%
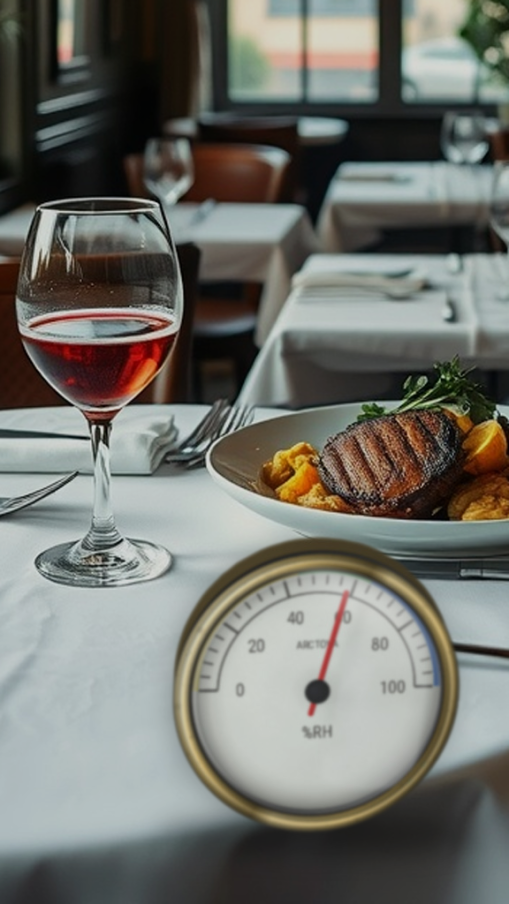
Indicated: 58,%
